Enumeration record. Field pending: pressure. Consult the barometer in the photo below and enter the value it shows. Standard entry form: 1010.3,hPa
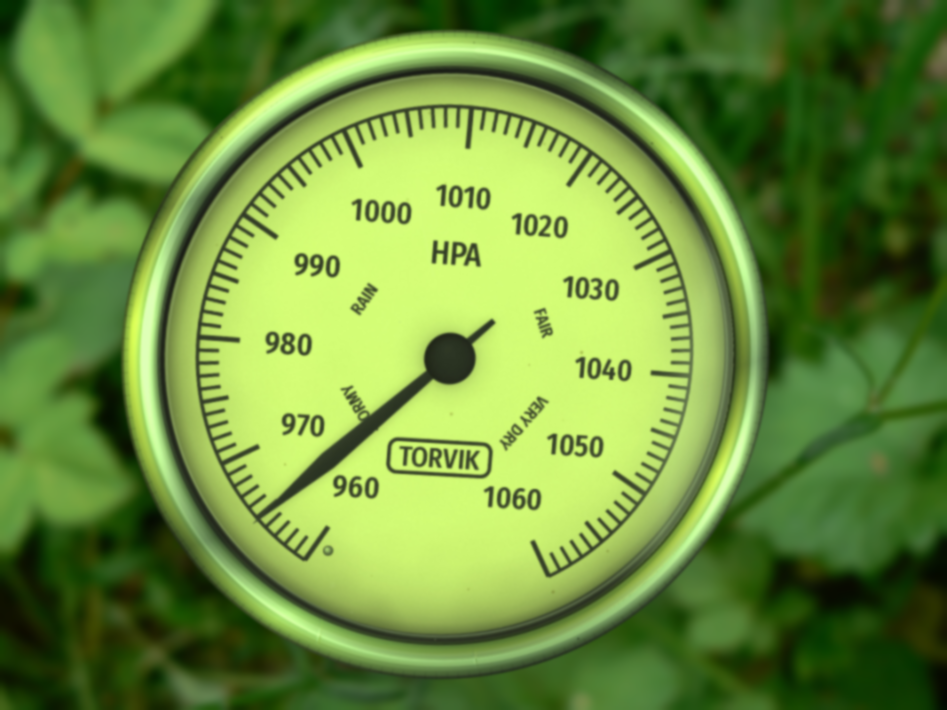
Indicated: 965,hPa
